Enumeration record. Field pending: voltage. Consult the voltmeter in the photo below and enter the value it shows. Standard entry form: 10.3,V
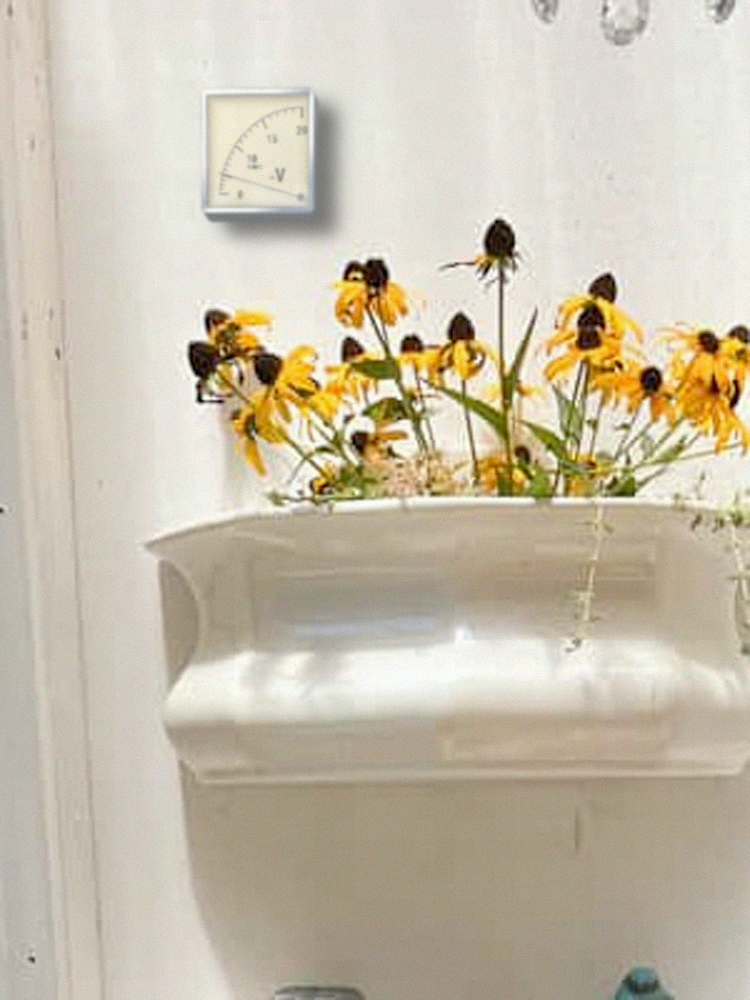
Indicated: 5,V
